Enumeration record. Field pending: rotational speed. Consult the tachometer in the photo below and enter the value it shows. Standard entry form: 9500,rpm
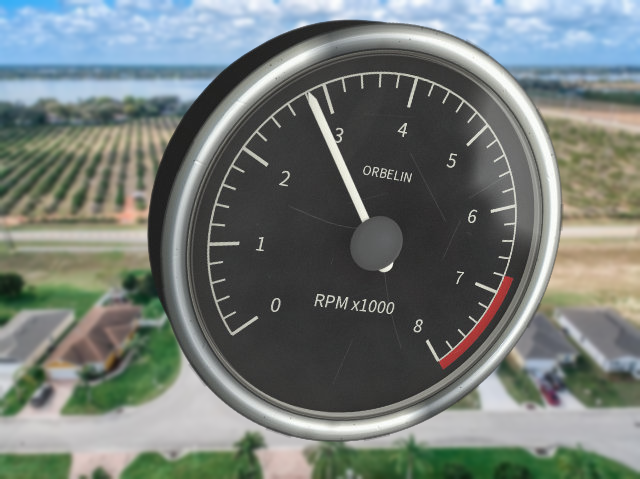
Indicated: 2800,rpm
